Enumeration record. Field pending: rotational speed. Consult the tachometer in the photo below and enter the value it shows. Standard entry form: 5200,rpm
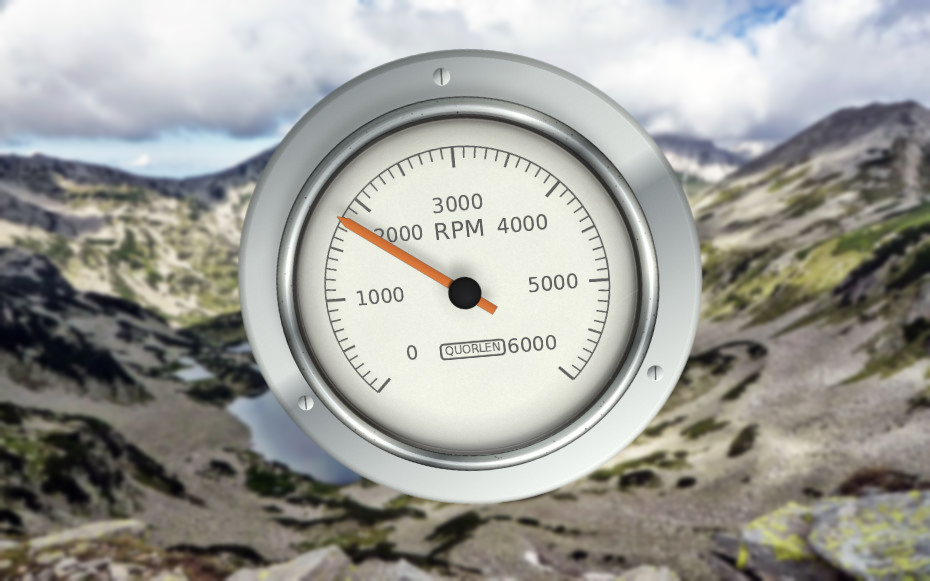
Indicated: 1800,rpm
